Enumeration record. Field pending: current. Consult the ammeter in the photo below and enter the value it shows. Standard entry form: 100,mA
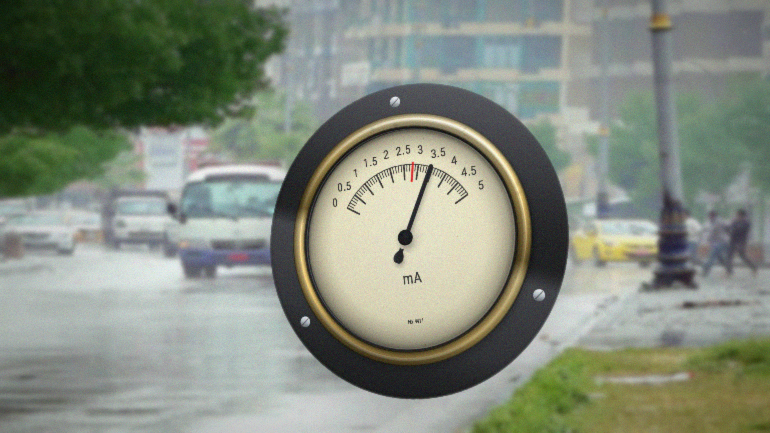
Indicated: 3.5,mA
